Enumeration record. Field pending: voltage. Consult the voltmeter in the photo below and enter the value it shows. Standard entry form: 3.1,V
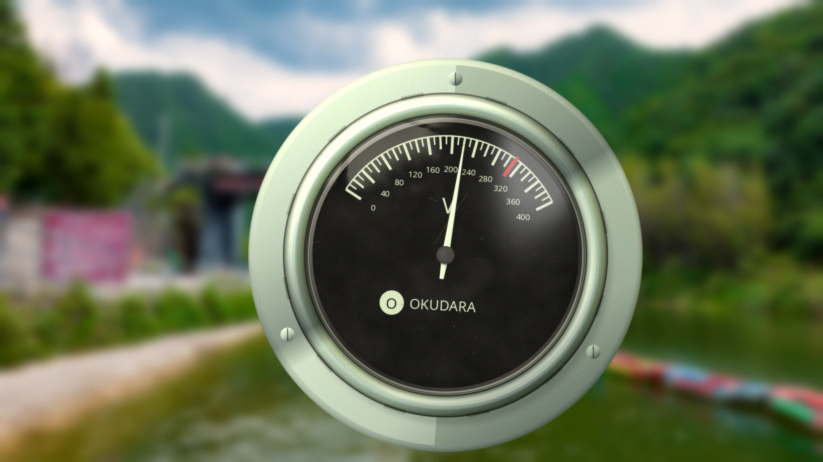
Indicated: 220,V
